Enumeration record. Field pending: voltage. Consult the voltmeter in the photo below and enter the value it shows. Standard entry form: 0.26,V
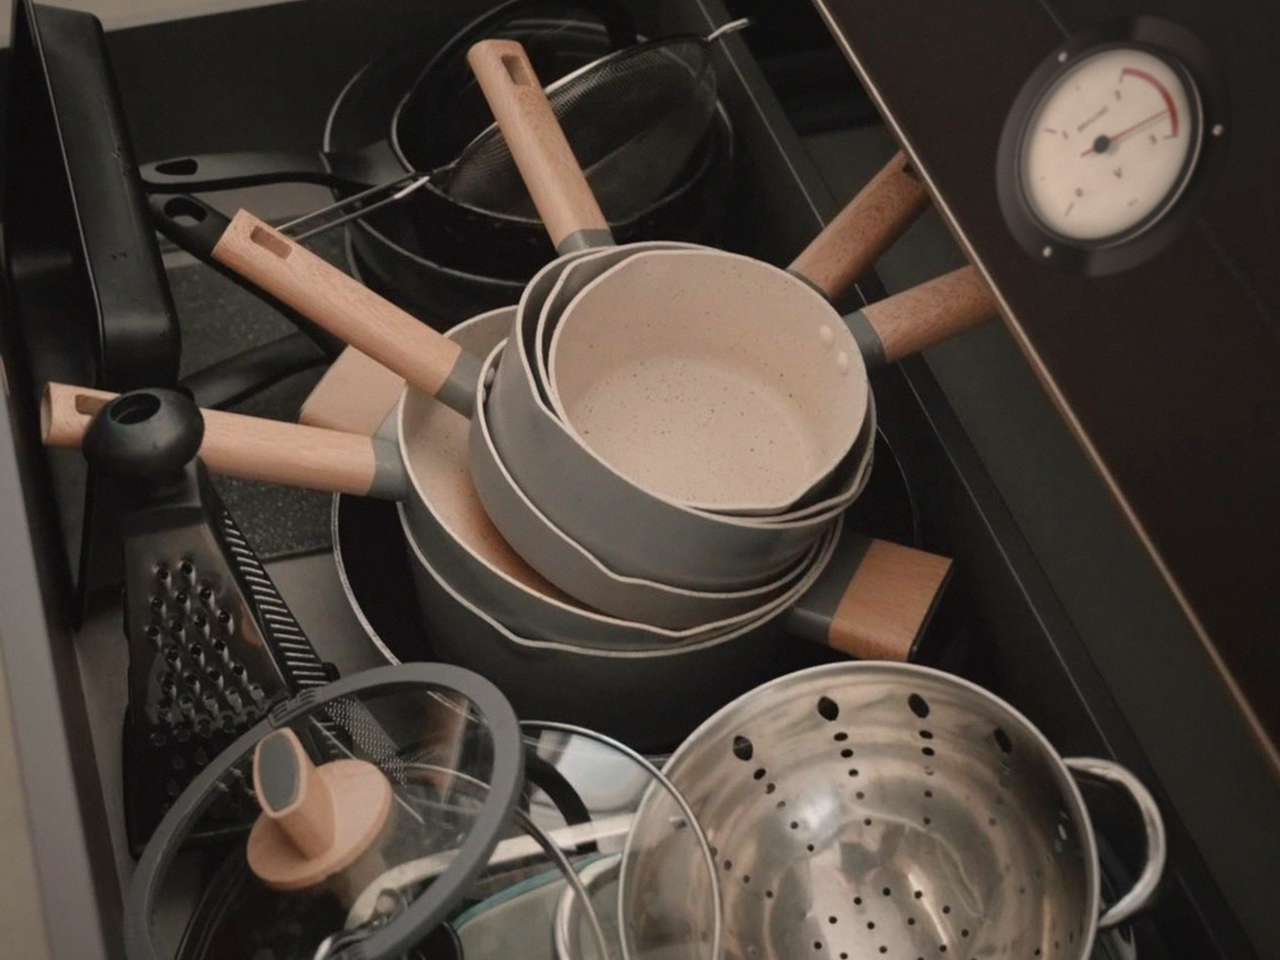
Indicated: 2.75,V
